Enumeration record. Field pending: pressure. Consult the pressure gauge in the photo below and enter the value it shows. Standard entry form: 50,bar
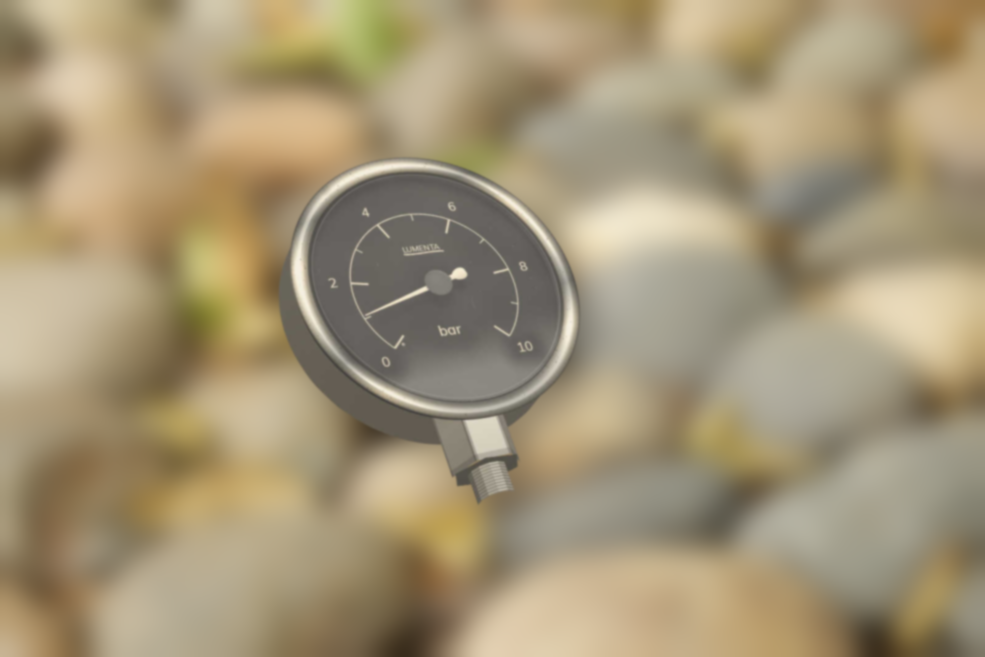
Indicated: 1,bar
